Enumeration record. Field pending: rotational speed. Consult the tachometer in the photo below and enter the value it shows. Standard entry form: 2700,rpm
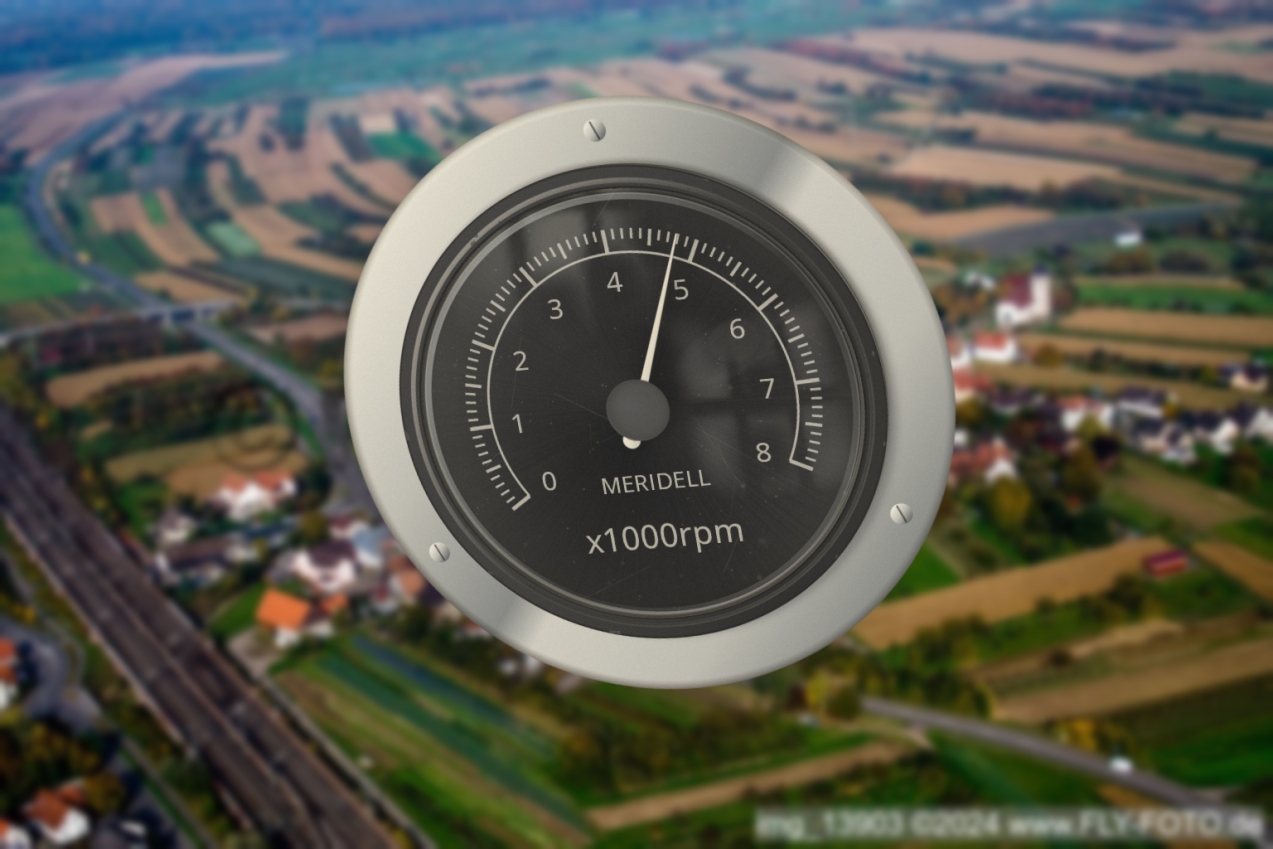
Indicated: 4800,rpm
